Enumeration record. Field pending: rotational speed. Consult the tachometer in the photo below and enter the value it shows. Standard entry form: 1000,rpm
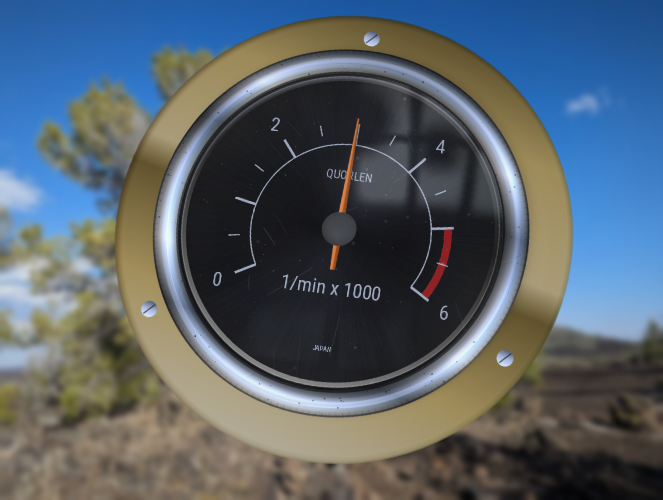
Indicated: 3000,rpm
